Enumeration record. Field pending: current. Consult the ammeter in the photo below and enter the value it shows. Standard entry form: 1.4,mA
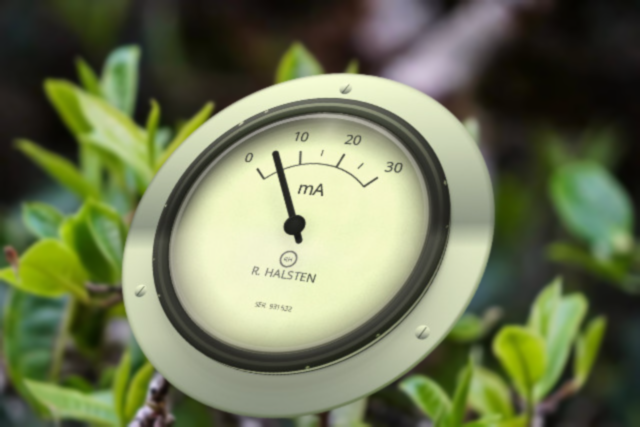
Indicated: 5,mA
